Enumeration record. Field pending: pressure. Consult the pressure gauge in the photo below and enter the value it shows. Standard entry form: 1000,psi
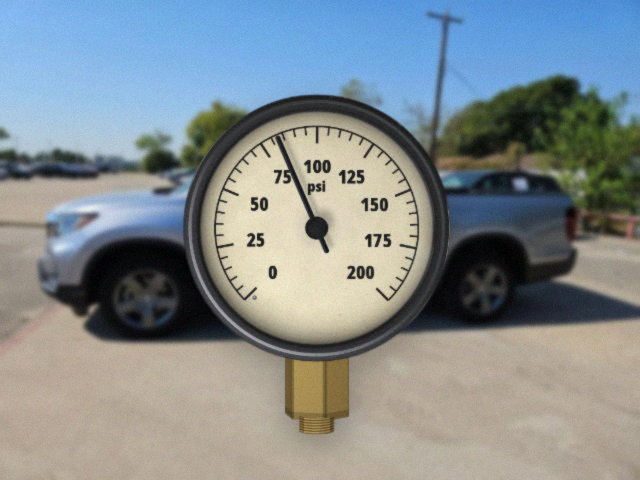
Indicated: 82.5,psi
